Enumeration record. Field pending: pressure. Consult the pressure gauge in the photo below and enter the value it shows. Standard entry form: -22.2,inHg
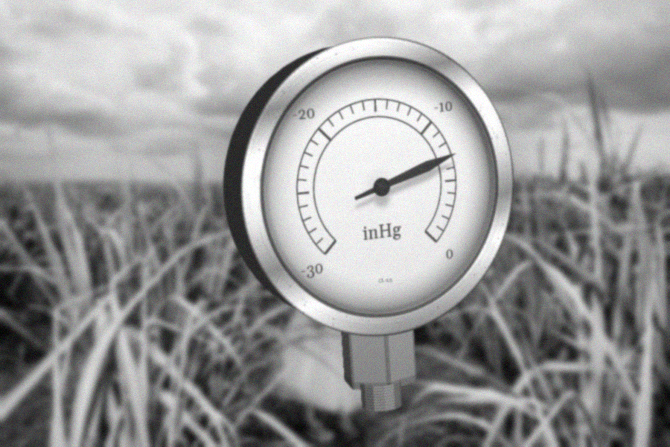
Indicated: -7,inHg
